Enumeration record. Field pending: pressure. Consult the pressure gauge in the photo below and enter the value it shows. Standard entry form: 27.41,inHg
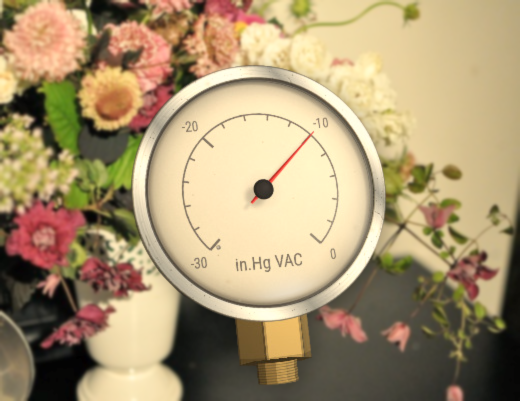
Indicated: -10,inHg
